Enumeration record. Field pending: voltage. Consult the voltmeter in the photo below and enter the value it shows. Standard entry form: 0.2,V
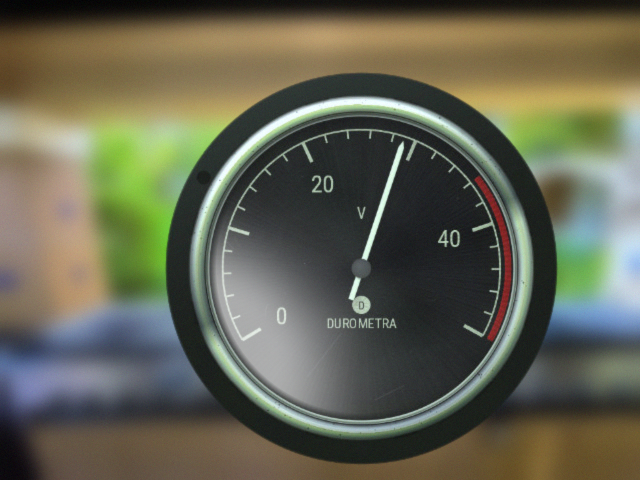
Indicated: 29,V
